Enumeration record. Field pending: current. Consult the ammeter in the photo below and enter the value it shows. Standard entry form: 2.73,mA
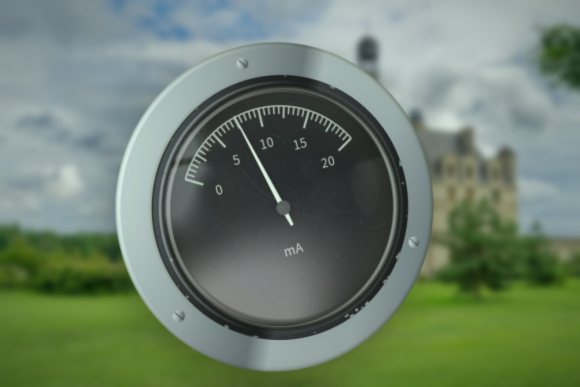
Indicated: 7.5,mA
